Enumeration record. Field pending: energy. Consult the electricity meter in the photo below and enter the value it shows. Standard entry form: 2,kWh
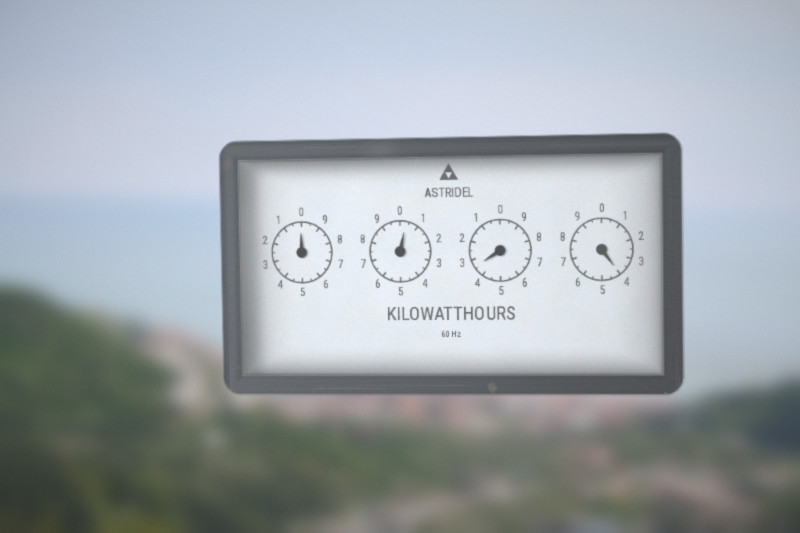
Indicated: 34,kWh
